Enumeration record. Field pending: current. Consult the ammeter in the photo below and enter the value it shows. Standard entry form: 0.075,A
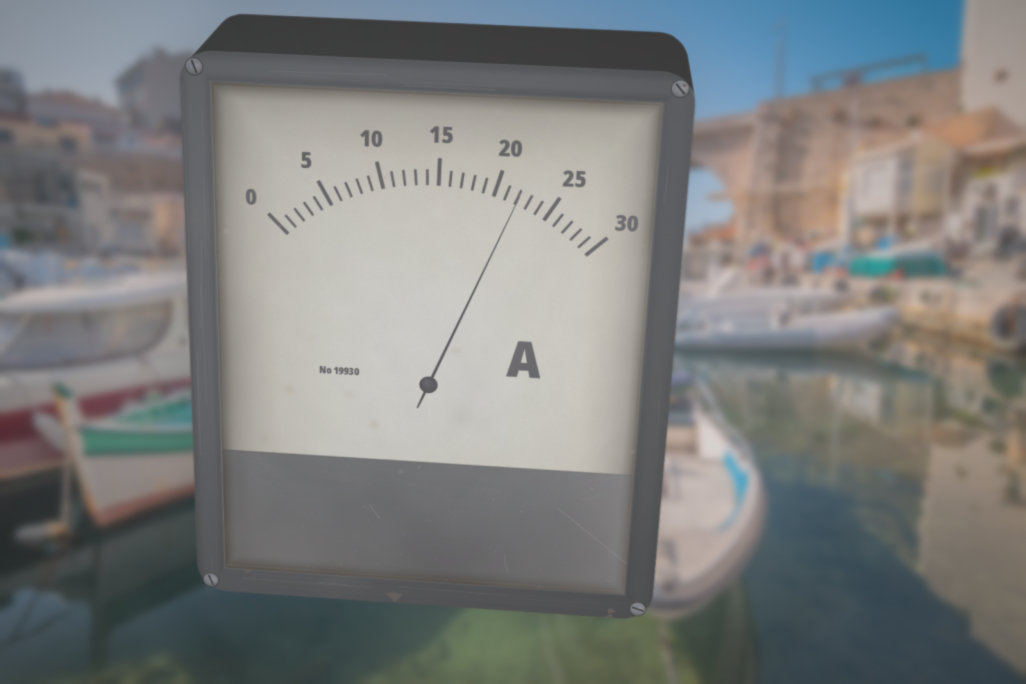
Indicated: 22,A
